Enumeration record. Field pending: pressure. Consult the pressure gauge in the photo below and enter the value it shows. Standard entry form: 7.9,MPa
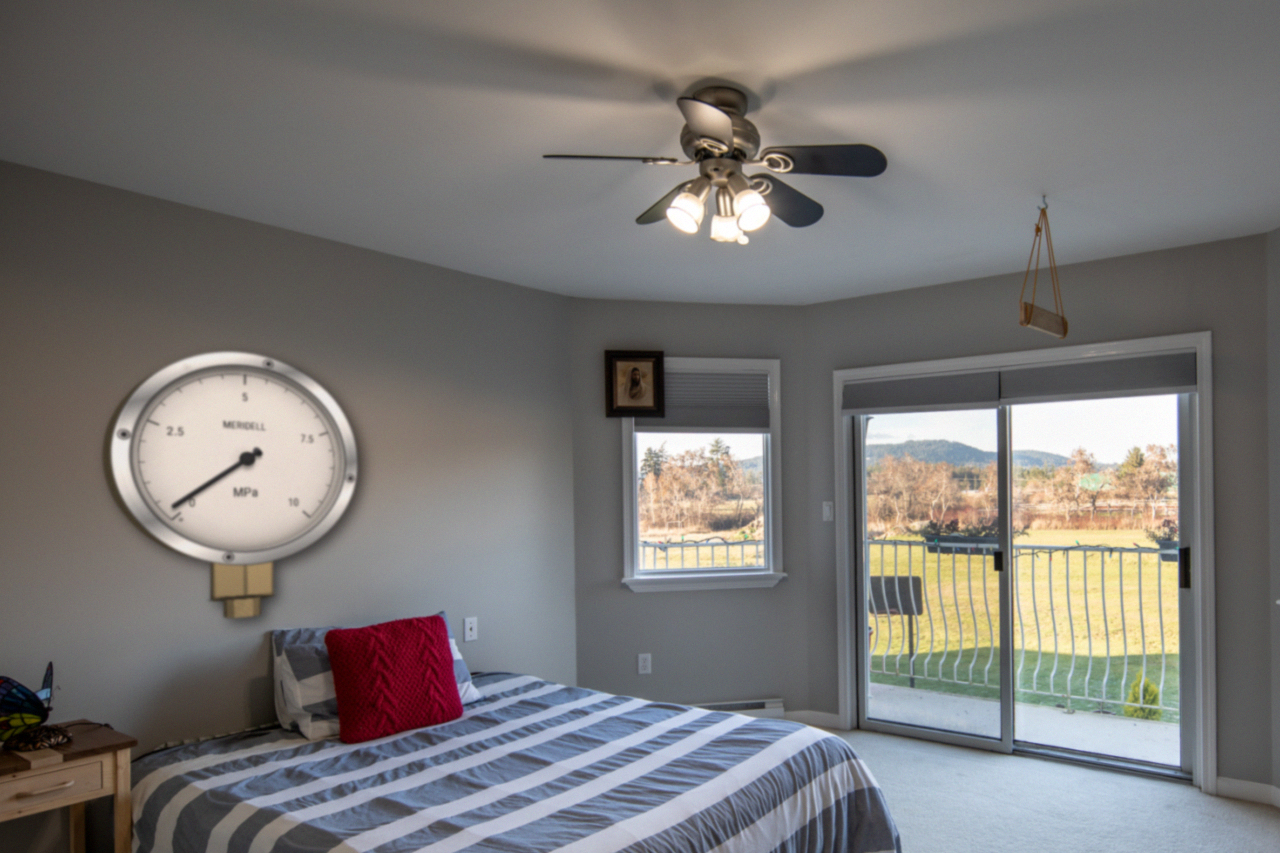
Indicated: 0.25,MPa
